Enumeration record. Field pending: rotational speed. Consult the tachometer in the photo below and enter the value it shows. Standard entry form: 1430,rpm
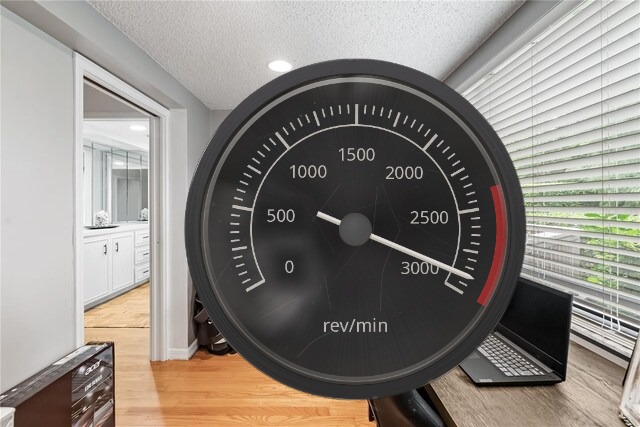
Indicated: 2900,rpm
